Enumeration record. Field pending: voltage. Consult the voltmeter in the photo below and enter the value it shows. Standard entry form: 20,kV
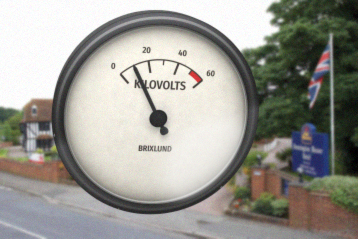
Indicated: 10,kV
